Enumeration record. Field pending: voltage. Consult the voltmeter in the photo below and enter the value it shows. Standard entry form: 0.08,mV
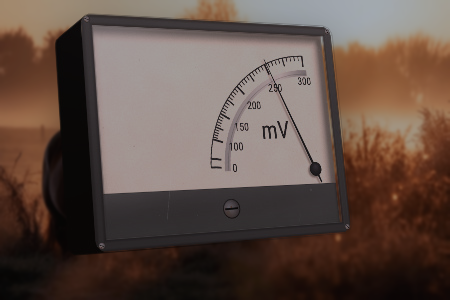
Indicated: 250,mV
